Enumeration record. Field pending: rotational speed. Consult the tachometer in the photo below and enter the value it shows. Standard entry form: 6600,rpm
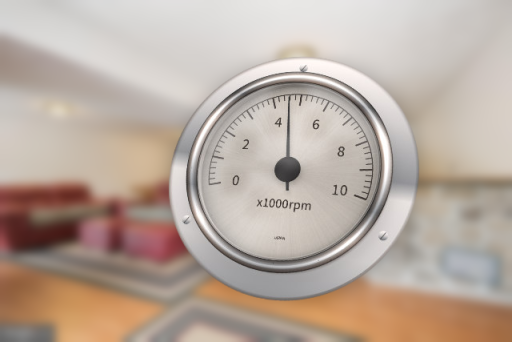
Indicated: 4600,rpm
